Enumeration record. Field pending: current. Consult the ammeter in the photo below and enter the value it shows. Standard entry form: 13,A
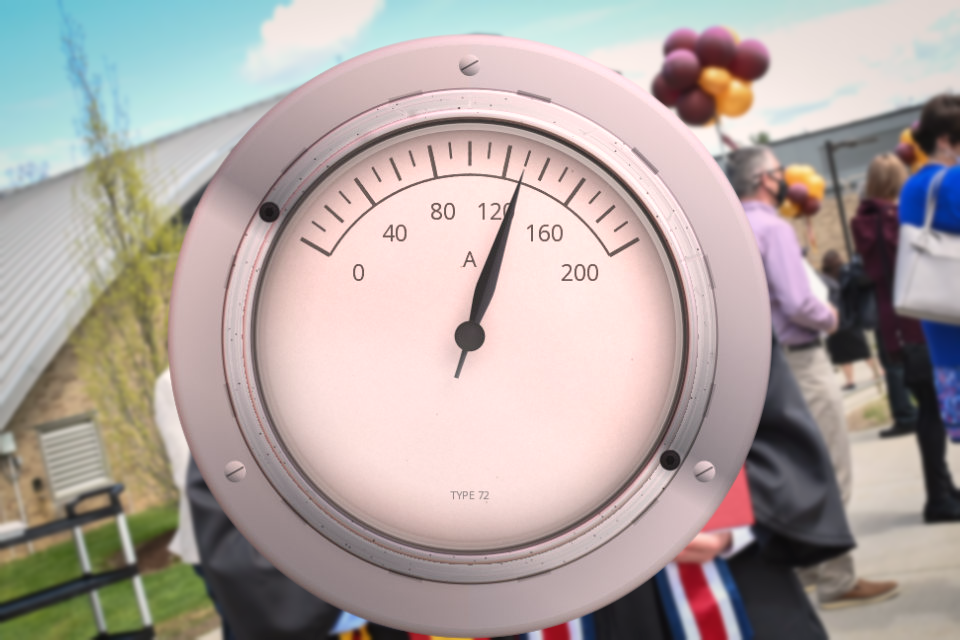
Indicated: 130,A
